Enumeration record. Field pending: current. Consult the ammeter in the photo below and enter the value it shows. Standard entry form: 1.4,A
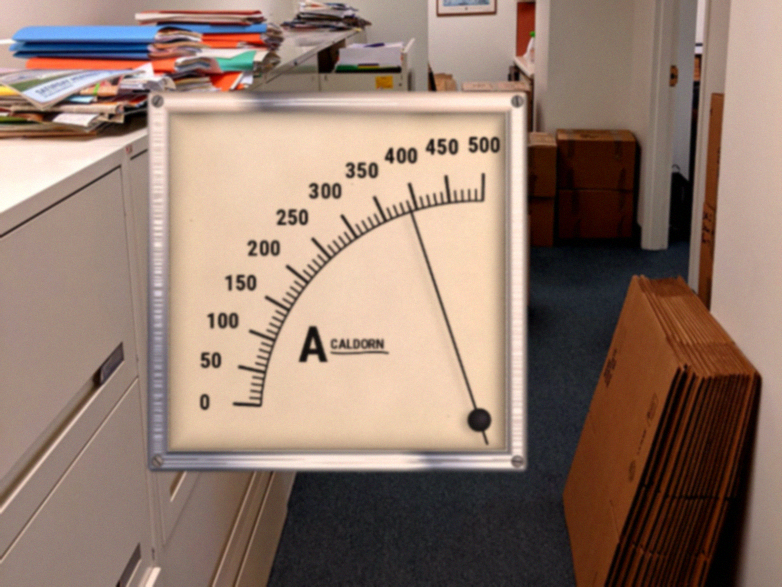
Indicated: 390,A
